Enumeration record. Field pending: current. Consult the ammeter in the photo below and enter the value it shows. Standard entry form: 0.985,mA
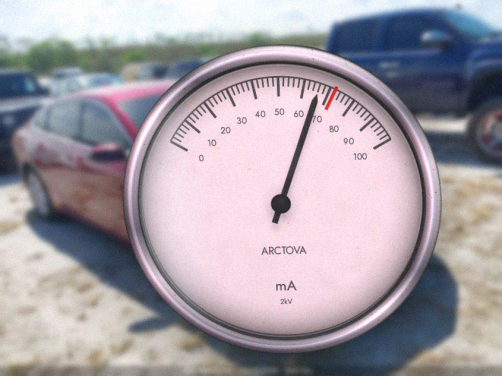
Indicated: 66,mA
